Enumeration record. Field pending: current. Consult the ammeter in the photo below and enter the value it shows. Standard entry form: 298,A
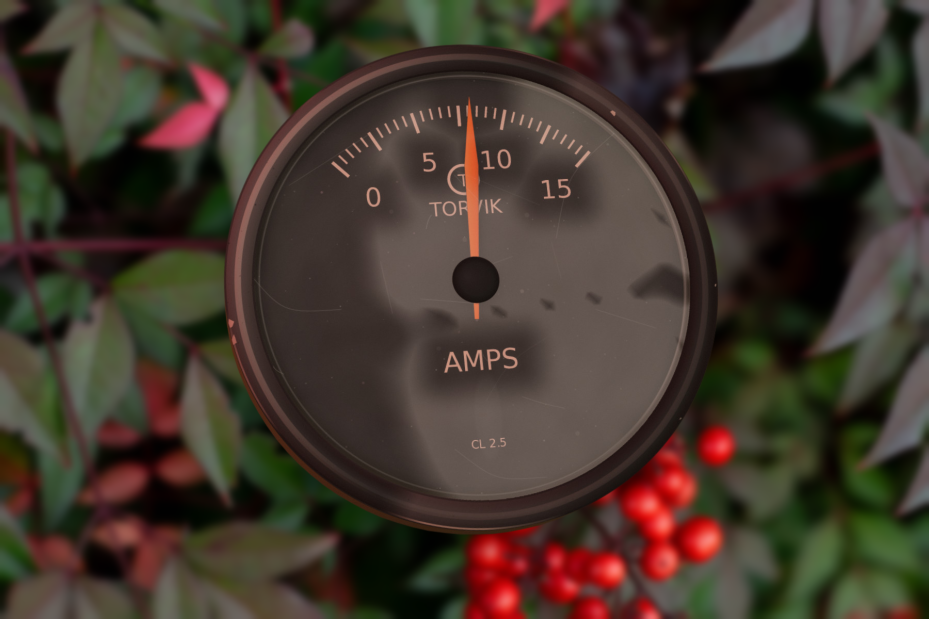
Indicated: 8,A
